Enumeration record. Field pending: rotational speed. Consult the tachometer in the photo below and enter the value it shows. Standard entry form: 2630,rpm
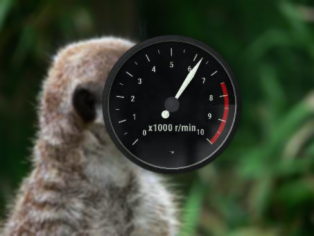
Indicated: 6250,rpm
